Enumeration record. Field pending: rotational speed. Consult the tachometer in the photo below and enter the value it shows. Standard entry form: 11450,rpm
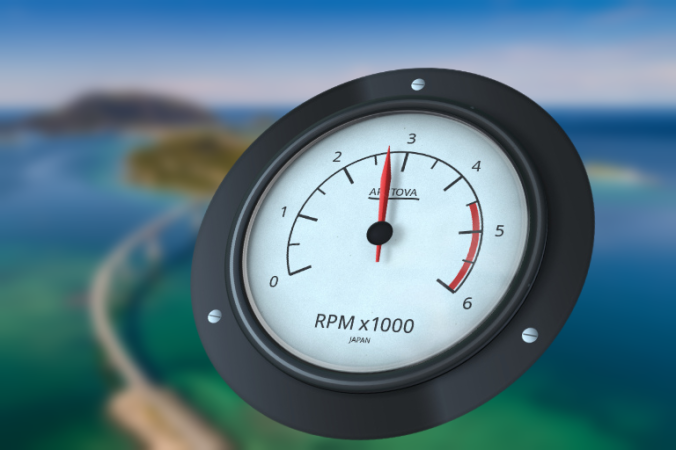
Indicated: 2750,rpm
